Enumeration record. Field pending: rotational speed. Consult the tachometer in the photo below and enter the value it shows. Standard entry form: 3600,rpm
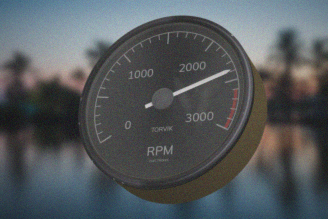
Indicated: 2400,rpm
